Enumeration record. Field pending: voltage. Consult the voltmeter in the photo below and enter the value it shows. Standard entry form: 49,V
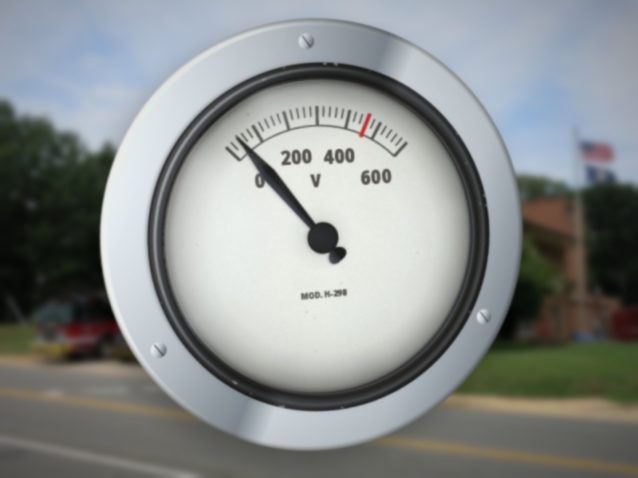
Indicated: 40,V
